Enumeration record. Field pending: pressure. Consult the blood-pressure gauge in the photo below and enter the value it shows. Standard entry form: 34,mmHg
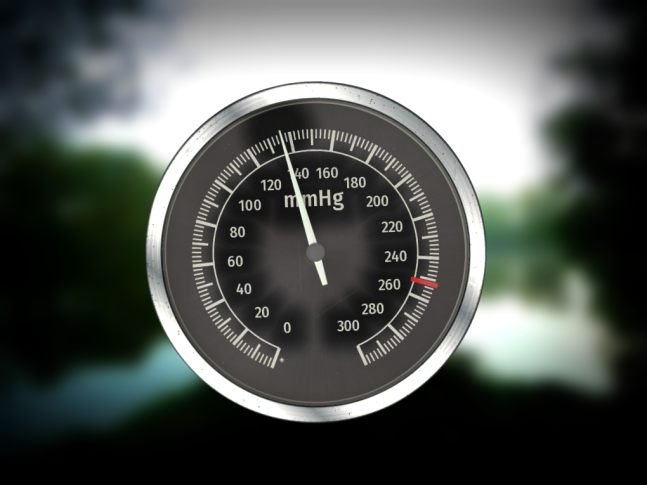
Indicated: 136,mmHg
